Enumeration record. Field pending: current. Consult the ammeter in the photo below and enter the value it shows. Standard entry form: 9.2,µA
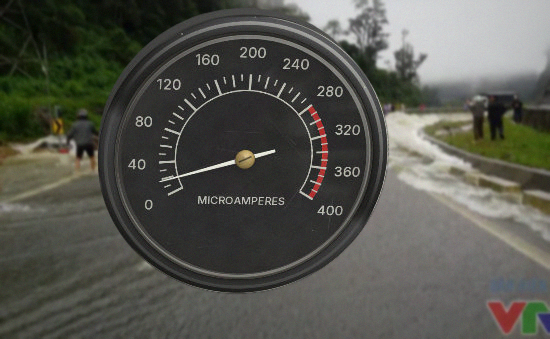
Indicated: 20,µA
